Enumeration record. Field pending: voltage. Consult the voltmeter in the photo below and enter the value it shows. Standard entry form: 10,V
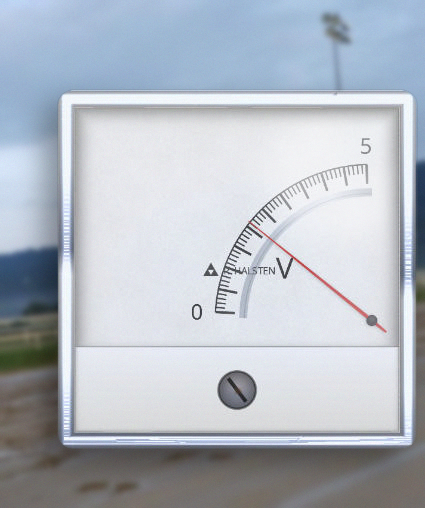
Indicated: 2.1,V
